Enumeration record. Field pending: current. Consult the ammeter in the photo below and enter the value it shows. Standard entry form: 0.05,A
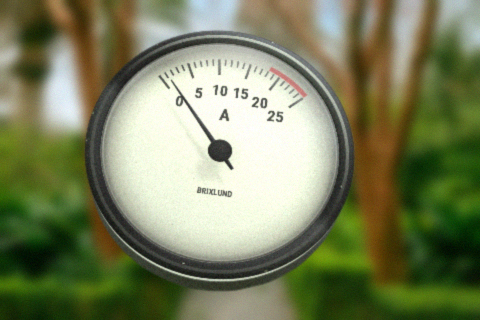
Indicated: 1,A
